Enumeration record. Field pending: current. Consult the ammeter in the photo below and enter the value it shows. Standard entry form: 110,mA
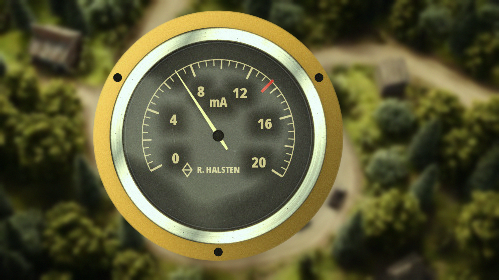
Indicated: 7,mA
